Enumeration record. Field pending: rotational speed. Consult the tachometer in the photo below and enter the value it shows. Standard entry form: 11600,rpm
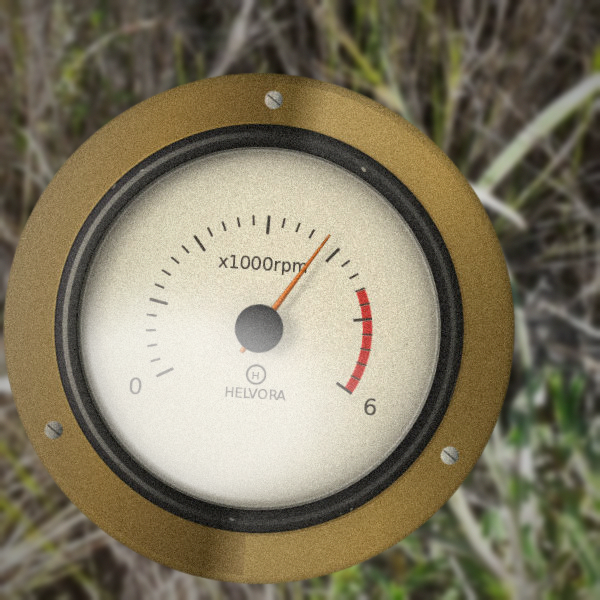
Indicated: 3800,rpm
